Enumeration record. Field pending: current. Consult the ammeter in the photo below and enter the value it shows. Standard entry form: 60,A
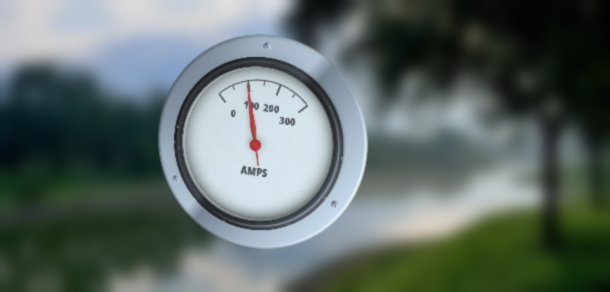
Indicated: 100,A
